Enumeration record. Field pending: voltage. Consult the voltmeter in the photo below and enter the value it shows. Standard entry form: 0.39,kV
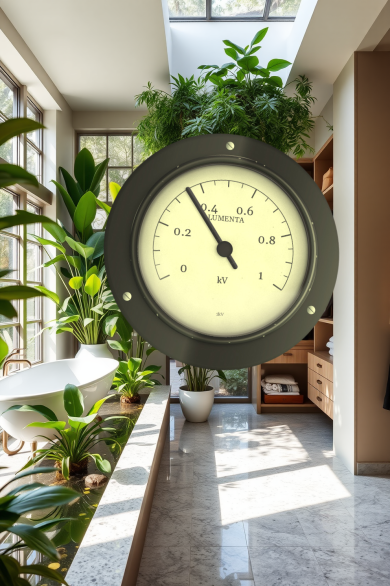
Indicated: 0.35,kV
